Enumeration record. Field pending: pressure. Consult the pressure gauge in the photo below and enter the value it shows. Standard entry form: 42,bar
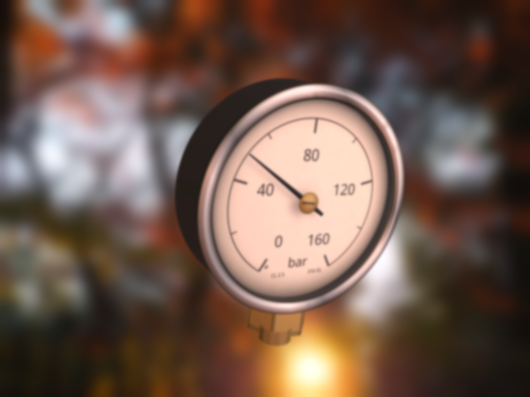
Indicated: 50,bar
